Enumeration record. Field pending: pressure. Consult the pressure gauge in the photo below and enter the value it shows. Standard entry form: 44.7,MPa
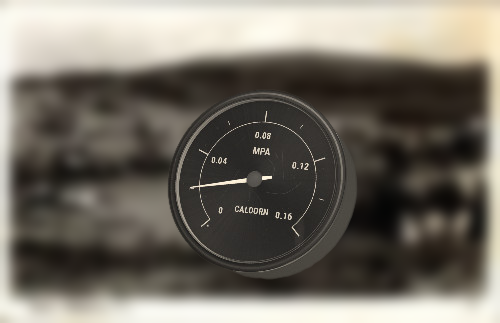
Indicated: 0.02,MPa
